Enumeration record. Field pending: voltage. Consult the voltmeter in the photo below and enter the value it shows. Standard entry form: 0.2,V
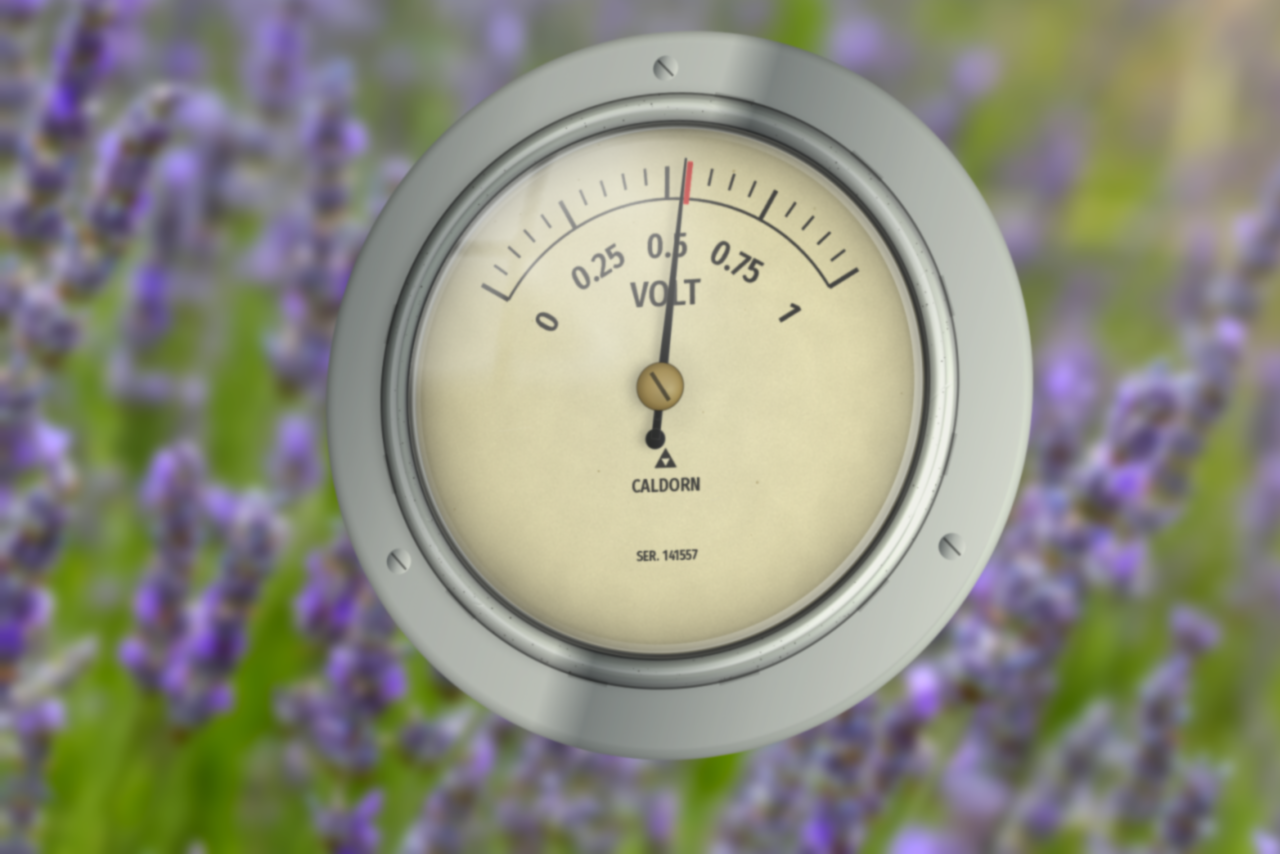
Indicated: 0.55,V
